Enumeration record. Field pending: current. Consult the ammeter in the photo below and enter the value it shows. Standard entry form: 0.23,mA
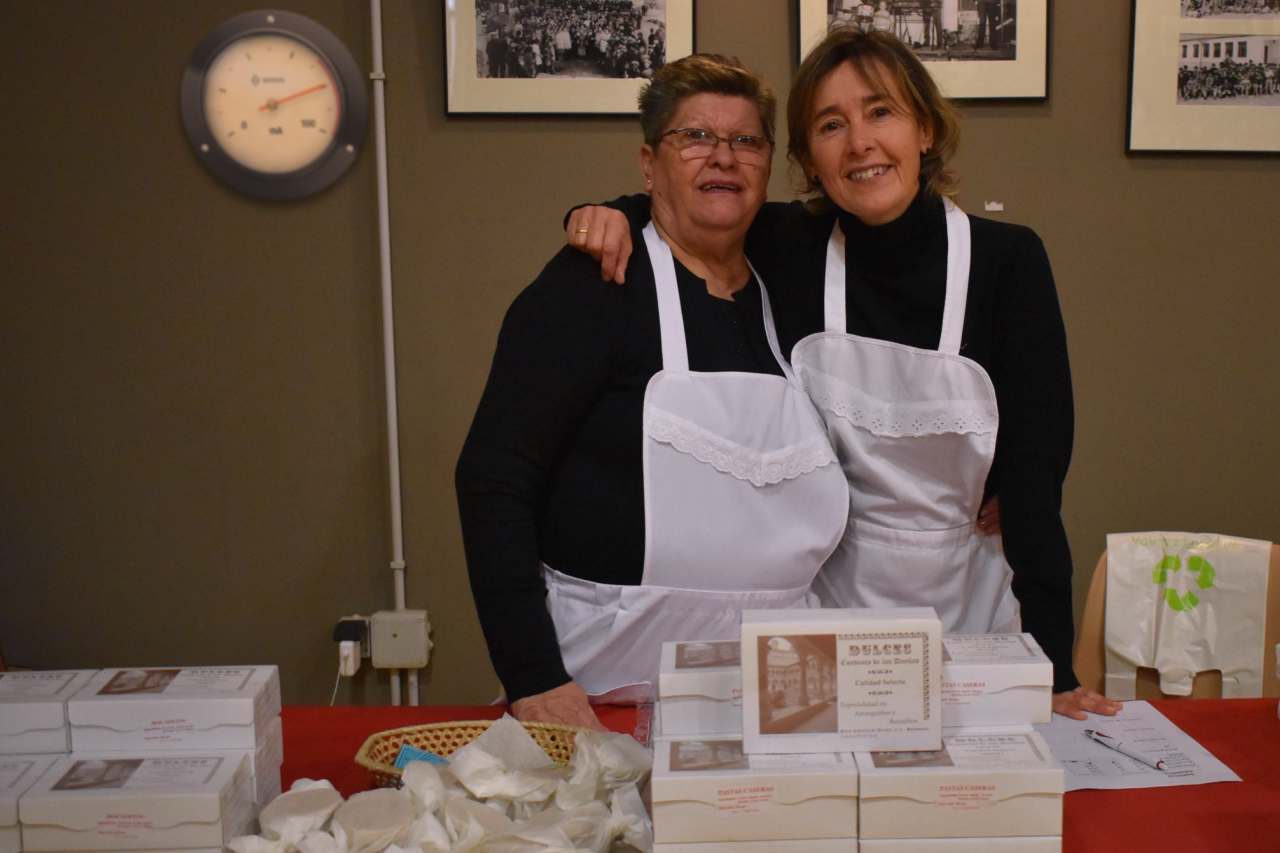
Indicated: 80,mA
